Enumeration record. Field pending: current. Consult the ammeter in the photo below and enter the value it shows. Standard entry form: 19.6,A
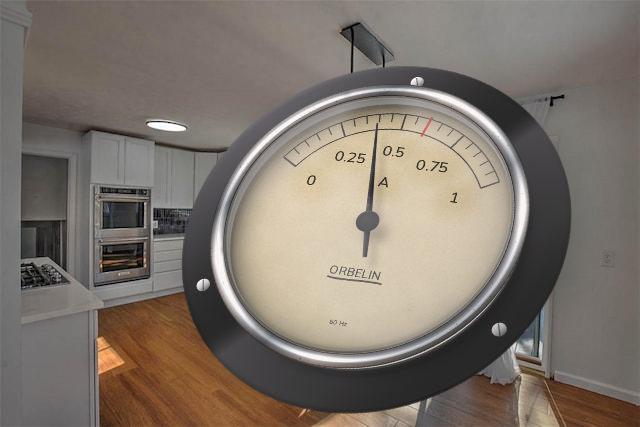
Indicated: 0.4,A
